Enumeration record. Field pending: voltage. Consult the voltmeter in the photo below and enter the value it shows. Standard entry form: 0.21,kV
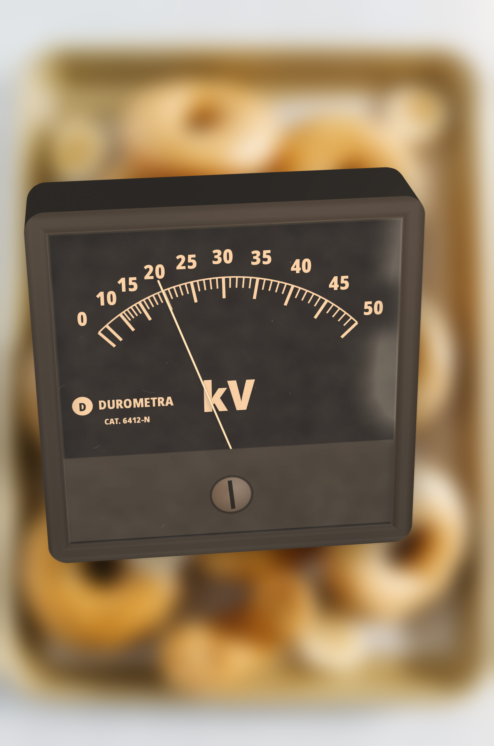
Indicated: 20,kV
